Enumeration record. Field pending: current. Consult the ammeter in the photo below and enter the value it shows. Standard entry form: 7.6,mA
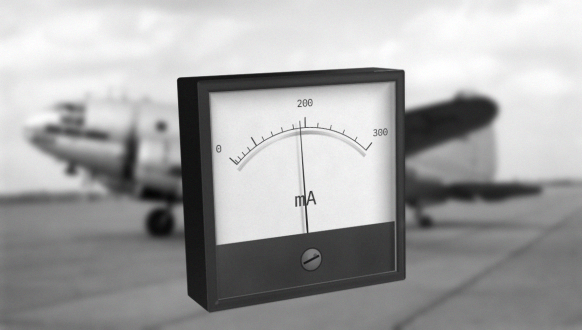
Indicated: 190,mA
